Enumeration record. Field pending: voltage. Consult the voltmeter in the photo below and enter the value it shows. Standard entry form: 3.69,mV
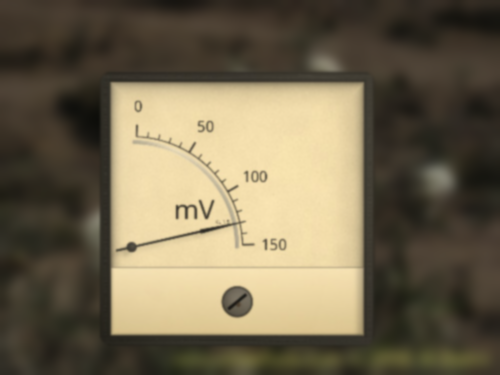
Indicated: 130,mV
